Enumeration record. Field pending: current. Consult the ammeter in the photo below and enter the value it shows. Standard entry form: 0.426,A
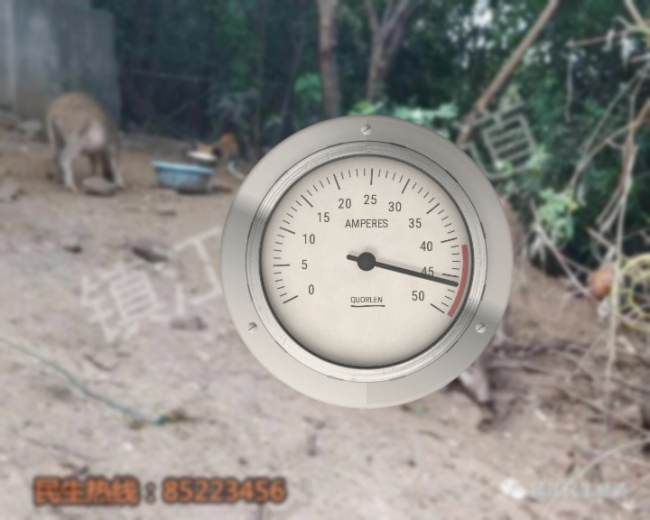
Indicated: 46,A
